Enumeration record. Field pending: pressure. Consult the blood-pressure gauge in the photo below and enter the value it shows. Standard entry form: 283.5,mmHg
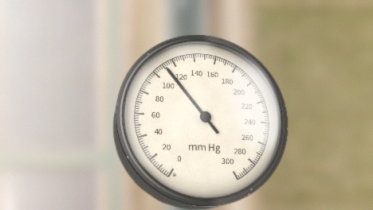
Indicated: 110,mmHg
